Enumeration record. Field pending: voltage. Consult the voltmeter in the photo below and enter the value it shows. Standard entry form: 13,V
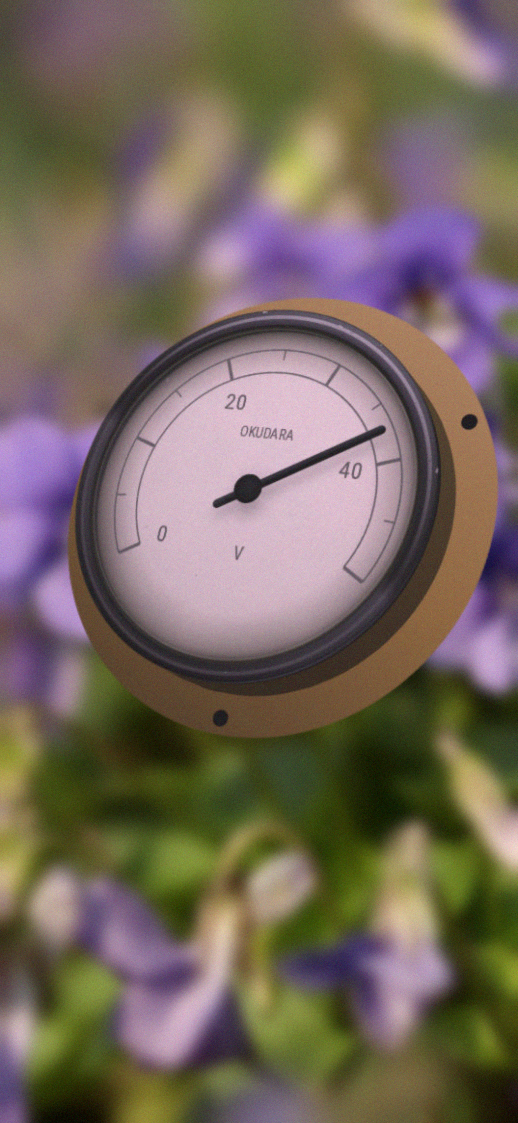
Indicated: 37.5,V
